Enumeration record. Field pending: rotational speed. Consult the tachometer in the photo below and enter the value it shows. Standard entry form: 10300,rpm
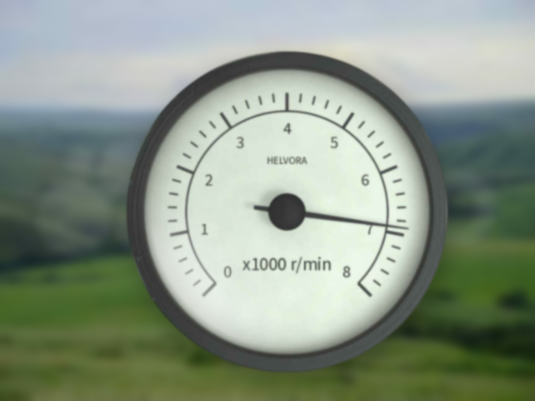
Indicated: 6900,rpm
